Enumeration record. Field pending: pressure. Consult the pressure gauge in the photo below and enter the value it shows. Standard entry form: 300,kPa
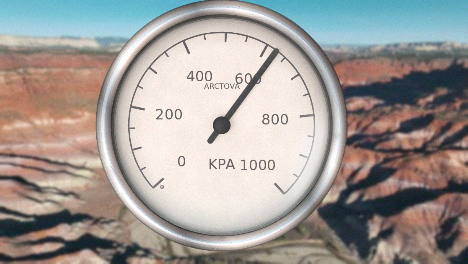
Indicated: 625,kPa
